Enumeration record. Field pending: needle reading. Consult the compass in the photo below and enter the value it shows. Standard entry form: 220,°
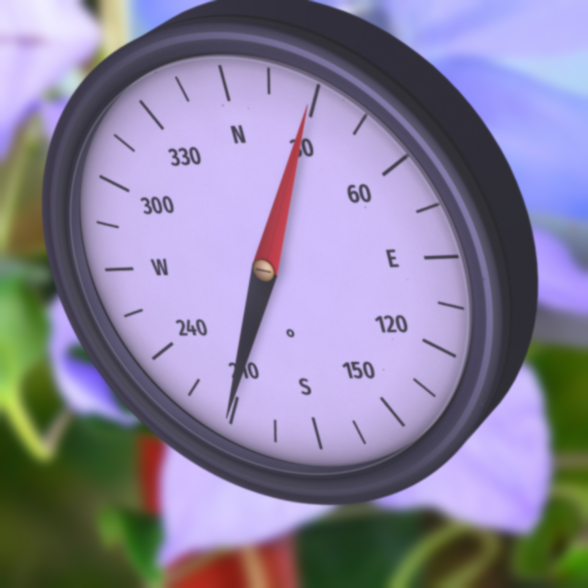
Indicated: 30,°
